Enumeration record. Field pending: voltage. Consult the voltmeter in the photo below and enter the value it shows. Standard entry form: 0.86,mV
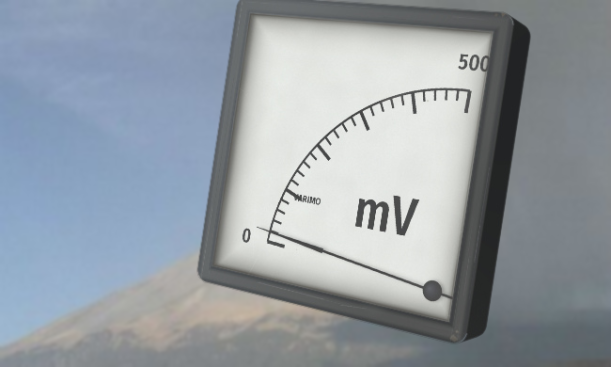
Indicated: 20,mV
